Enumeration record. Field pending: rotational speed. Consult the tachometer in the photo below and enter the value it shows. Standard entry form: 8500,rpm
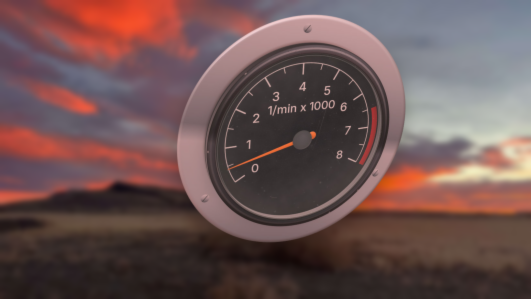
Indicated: 500,rpm
